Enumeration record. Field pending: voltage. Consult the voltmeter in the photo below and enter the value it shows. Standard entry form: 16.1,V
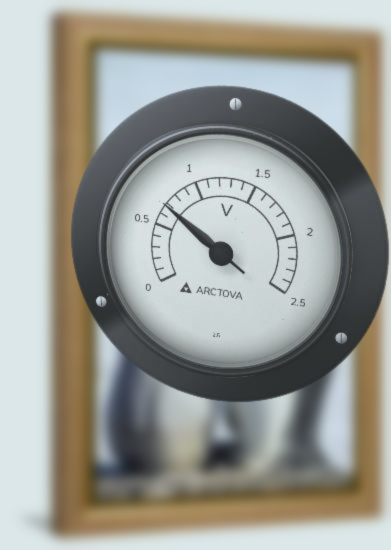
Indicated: 0.7,V
